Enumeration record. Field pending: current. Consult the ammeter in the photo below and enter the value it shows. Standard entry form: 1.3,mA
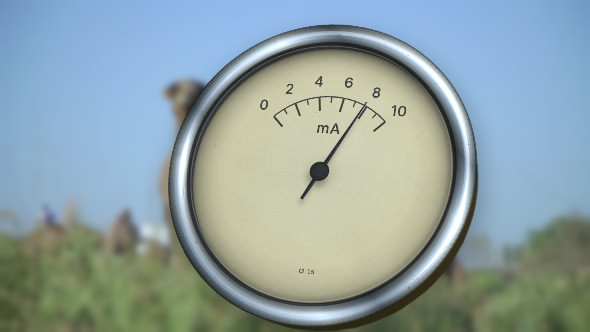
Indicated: 8,mA
